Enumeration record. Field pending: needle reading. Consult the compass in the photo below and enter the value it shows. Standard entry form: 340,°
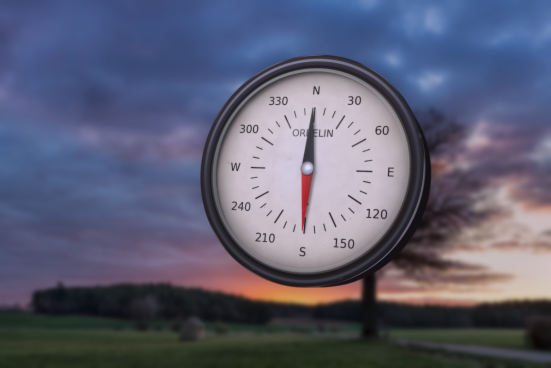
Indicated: 180,°
